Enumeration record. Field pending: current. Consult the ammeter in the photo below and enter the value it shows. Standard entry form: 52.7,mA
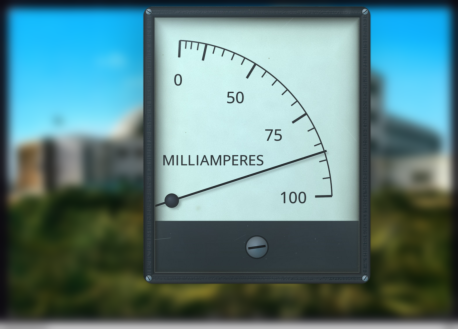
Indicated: 87.5,mA
